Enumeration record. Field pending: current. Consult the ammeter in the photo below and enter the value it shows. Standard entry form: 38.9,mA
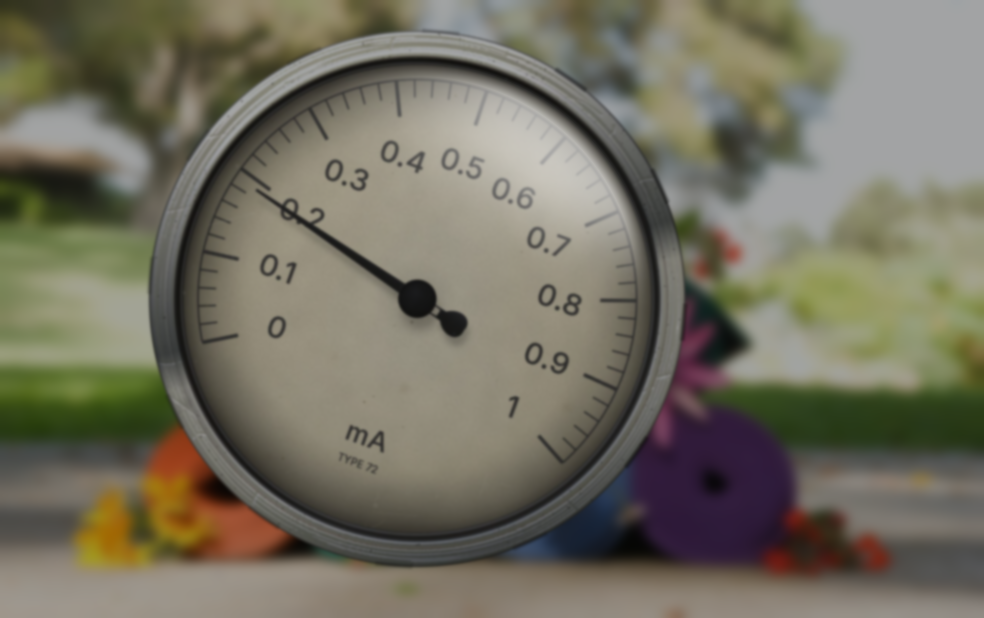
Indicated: 0.19,mA
